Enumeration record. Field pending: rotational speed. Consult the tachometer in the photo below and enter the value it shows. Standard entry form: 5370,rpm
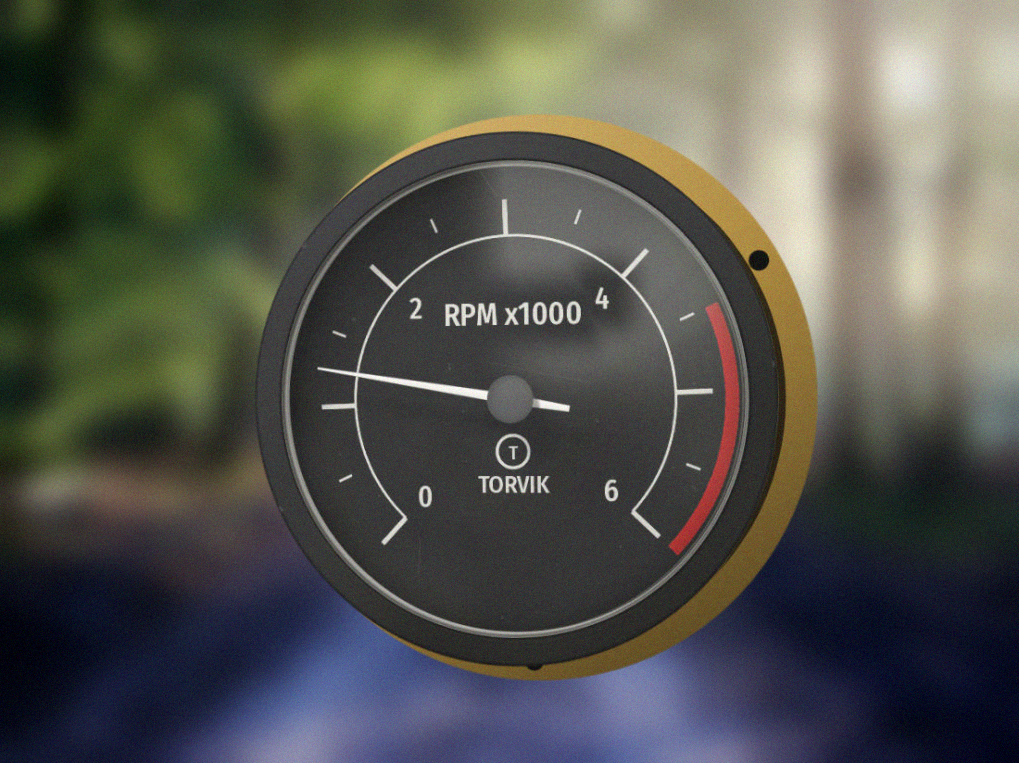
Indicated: 1250,rpm
